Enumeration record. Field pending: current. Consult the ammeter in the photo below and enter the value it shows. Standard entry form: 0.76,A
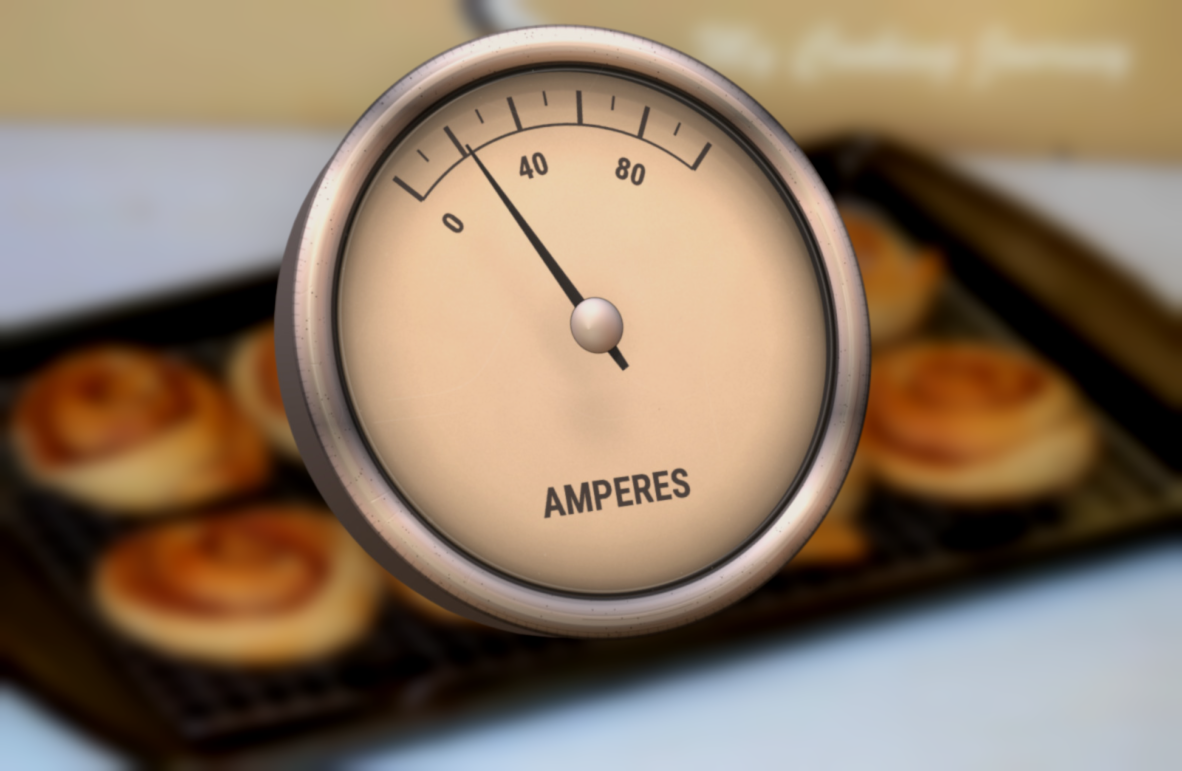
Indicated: 20,A
